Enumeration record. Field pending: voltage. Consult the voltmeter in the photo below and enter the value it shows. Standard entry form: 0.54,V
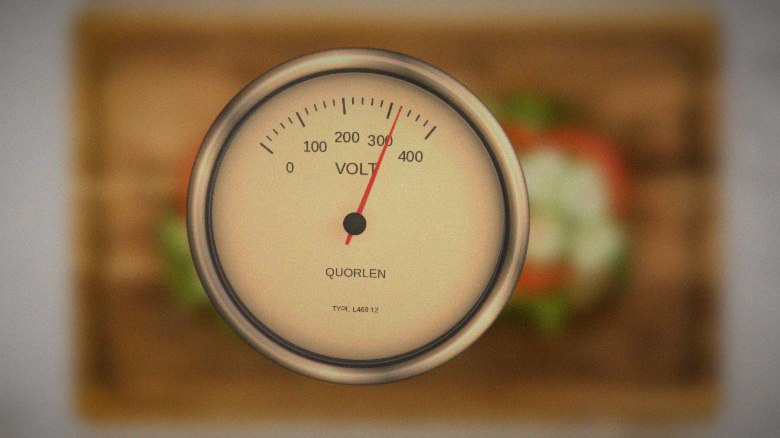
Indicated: 320,V
